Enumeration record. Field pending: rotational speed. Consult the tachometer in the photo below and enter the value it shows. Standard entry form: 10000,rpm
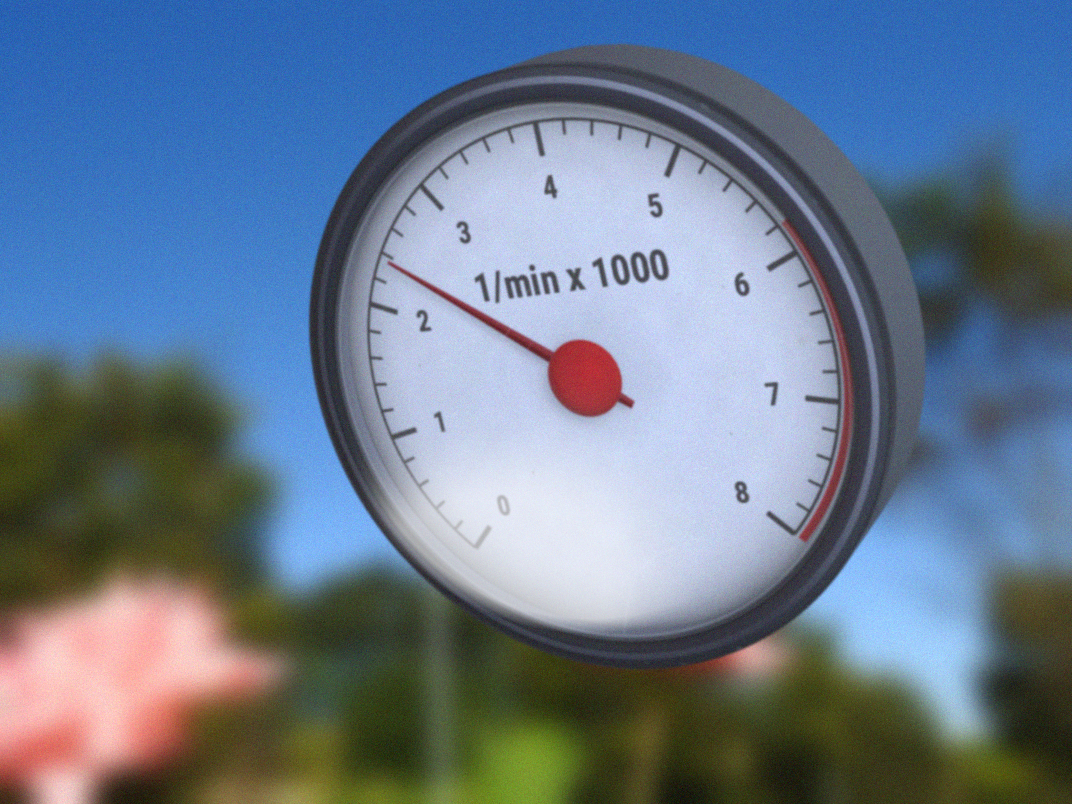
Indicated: 2400,rpm
